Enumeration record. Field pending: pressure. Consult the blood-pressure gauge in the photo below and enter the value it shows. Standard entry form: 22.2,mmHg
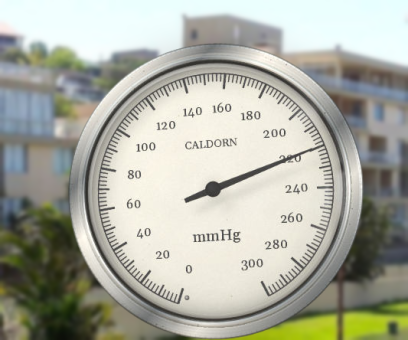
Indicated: 220,mmHg
